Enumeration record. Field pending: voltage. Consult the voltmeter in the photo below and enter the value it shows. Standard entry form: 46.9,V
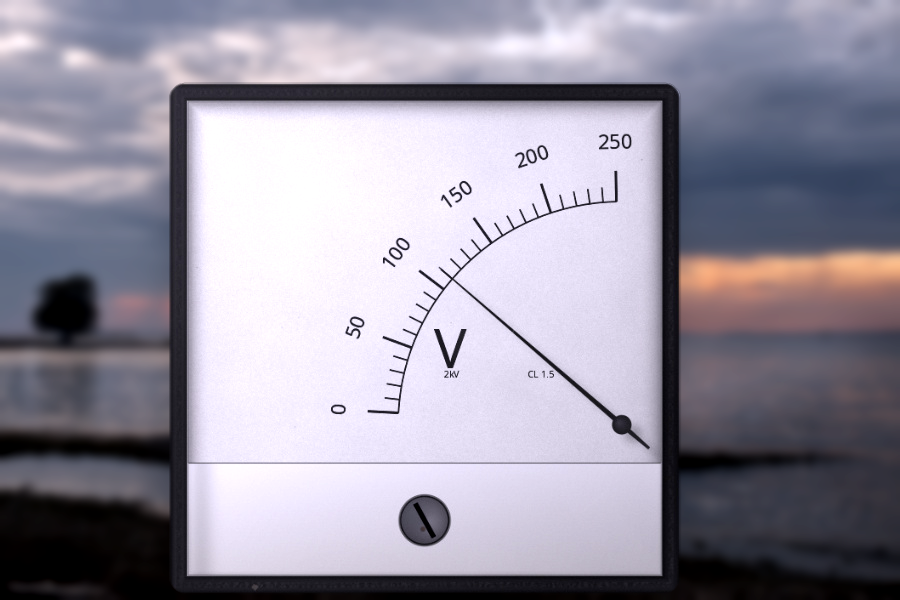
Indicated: 110,V
